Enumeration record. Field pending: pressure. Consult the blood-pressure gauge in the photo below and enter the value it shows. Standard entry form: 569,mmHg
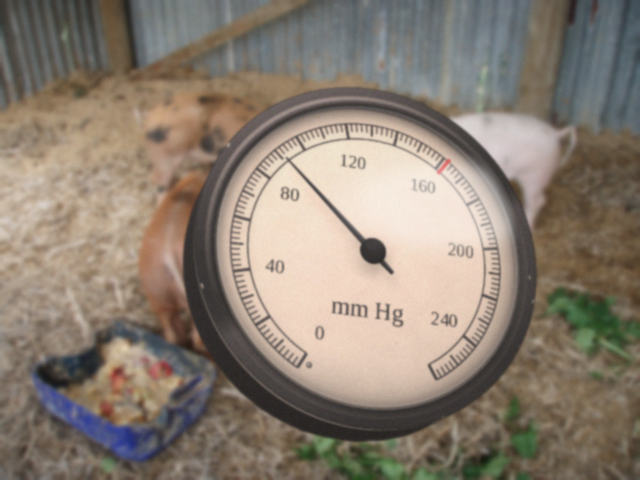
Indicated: 90,mmHg
